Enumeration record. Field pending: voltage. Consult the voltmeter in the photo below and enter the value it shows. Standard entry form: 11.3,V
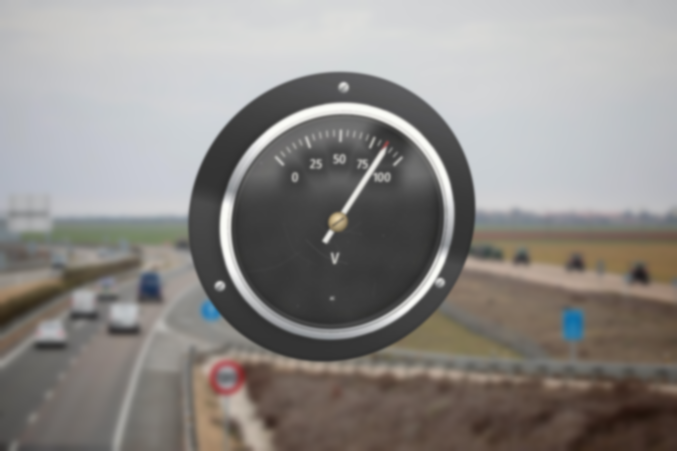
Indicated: 85,V
